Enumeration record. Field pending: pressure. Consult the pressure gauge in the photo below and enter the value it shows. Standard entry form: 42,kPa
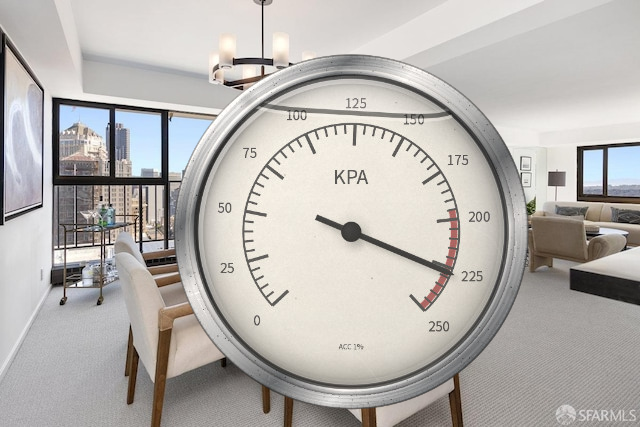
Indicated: 227.5,kPa
